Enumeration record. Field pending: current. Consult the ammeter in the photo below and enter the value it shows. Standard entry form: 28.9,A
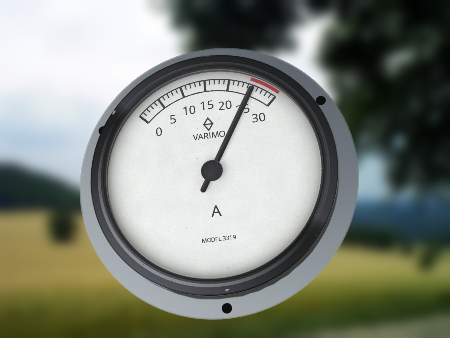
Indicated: 25,A
